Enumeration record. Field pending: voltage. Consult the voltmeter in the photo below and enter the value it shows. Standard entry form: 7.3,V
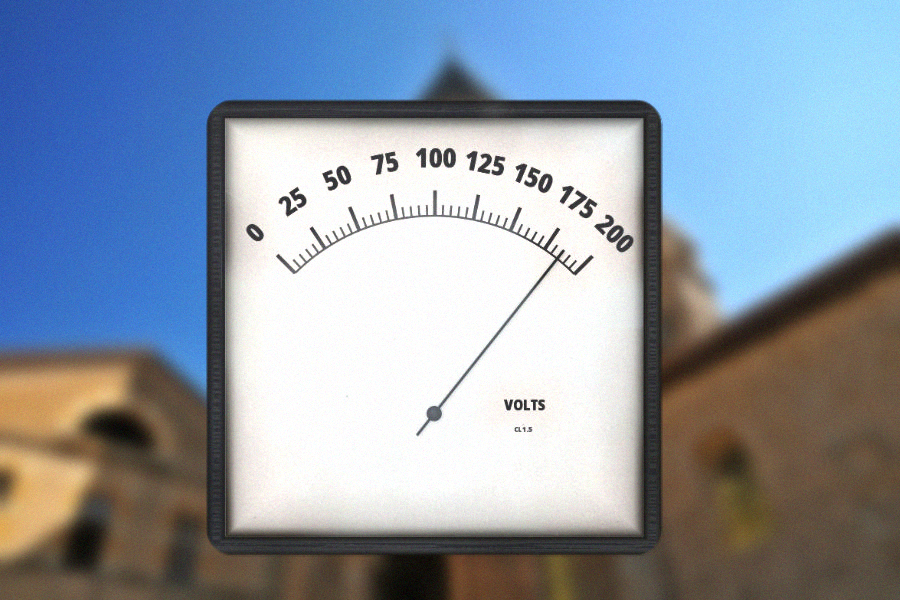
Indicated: 185,V
